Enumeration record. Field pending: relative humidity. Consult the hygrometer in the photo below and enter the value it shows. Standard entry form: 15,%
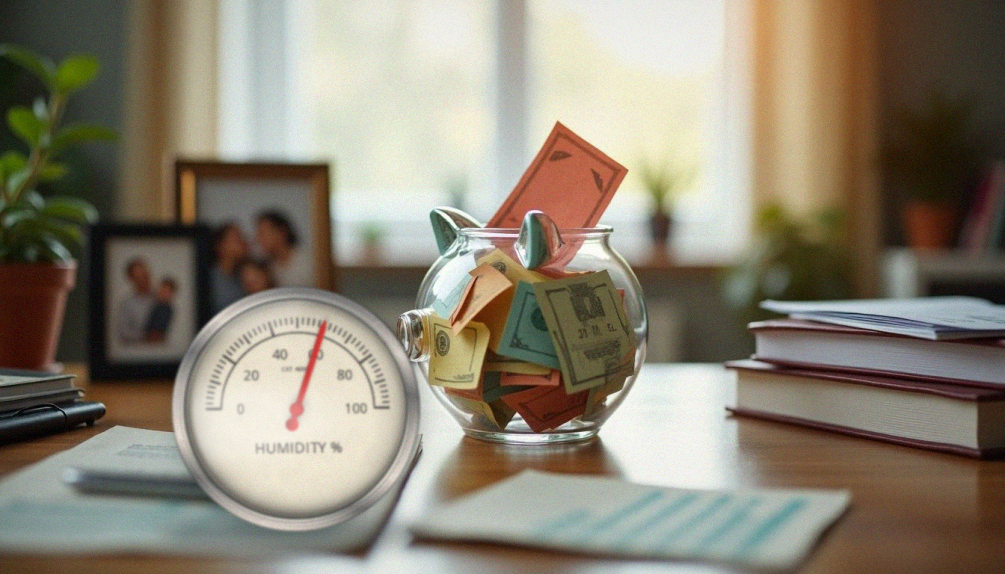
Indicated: 60,%
